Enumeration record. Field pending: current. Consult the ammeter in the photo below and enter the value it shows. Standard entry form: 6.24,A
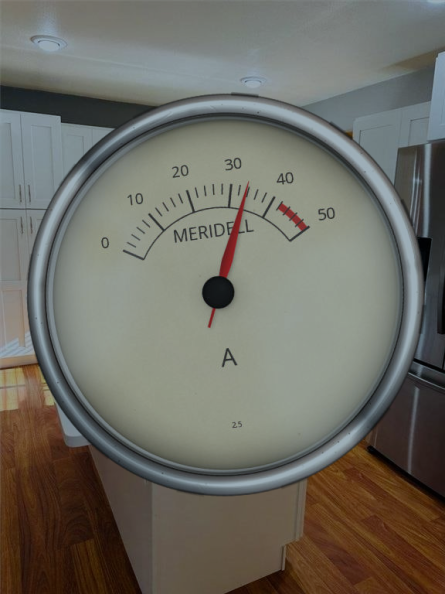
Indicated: 34,A
